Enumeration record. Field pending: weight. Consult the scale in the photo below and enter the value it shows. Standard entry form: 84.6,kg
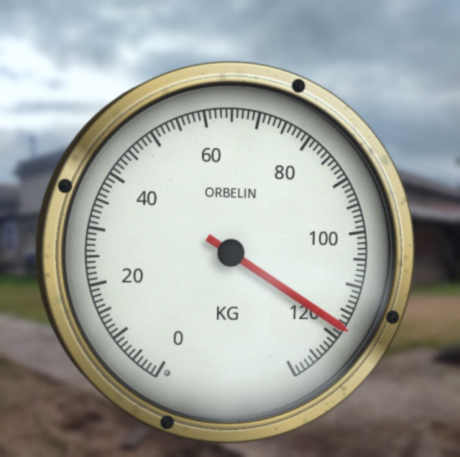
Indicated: 118,kg
